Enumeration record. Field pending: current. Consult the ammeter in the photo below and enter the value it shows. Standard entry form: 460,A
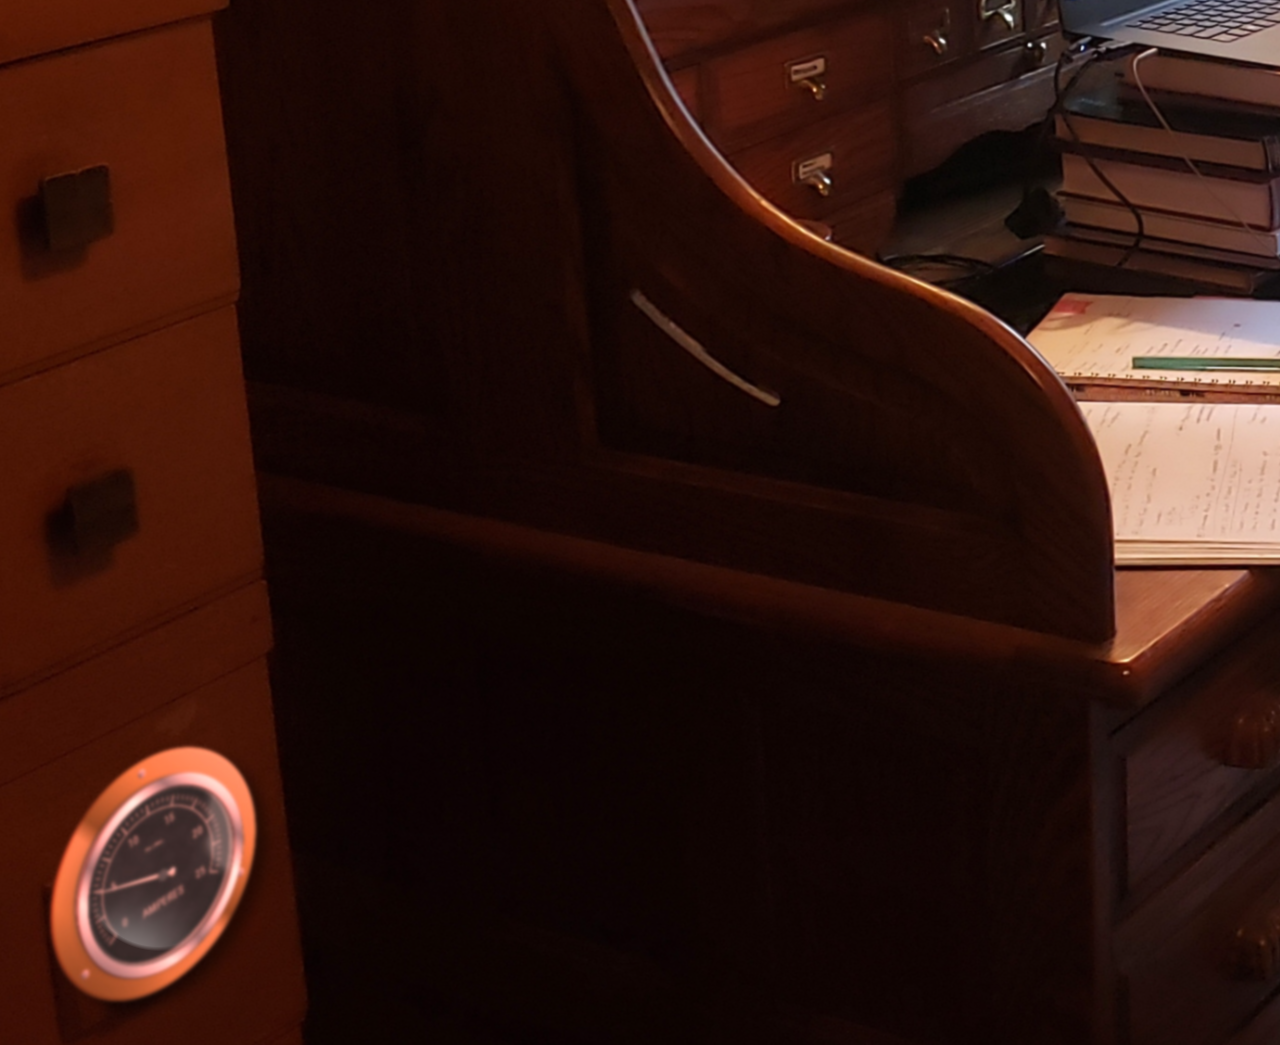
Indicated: 5,A
